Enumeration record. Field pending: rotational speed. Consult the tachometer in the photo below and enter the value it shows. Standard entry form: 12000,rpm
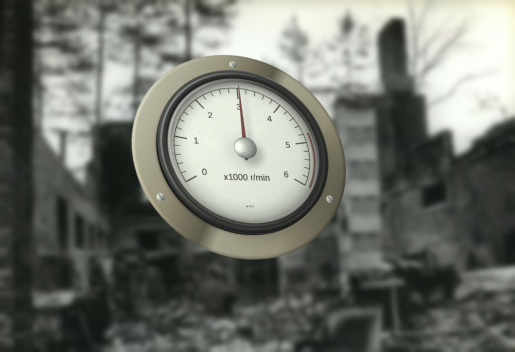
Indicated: 3000,rpm
